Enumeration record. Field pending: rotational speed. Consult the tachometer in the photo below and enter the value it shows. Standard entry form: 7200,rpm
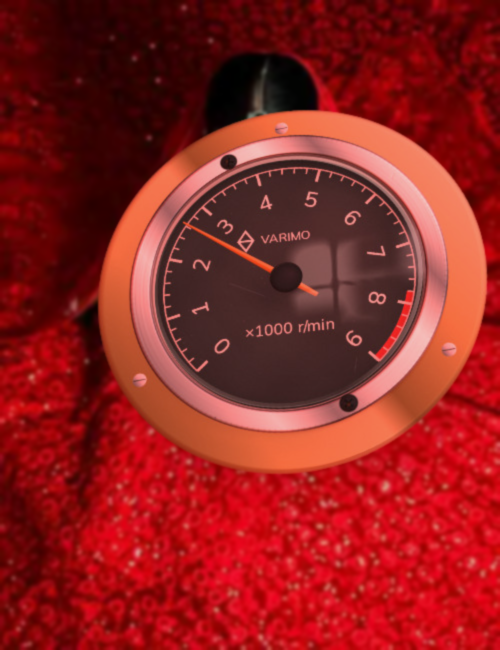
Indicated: 2600,rpm
